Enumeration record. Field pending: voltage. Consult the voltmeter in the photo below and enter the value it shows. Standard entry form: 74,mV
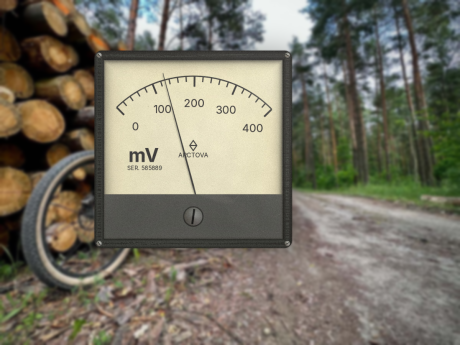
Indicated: 130,mV
